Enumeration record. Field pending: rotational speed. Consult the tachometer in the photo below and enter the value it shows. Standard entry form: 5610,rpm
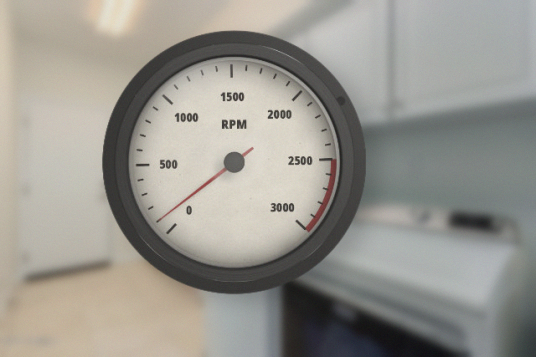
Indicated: 100,rpm
